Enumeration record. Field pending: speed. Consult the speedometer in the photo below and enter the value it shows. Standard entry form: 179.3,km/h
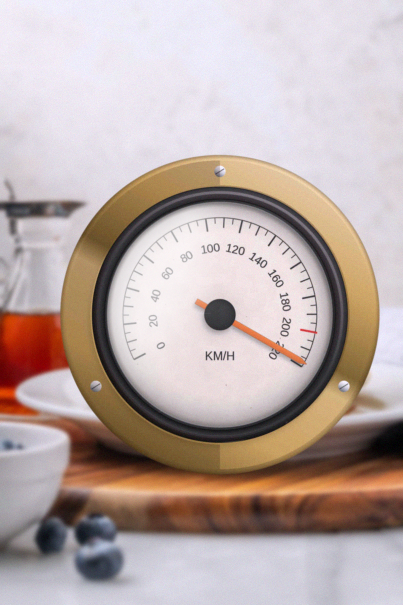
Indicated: 217.5,km/h
